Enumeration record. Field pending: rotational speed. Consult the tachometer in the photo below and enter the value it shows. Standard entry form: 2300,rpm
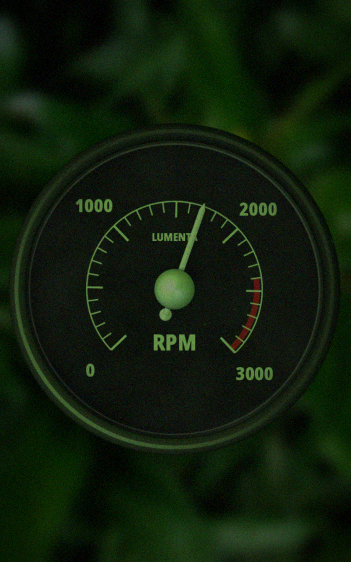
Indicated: 1700,rpm
